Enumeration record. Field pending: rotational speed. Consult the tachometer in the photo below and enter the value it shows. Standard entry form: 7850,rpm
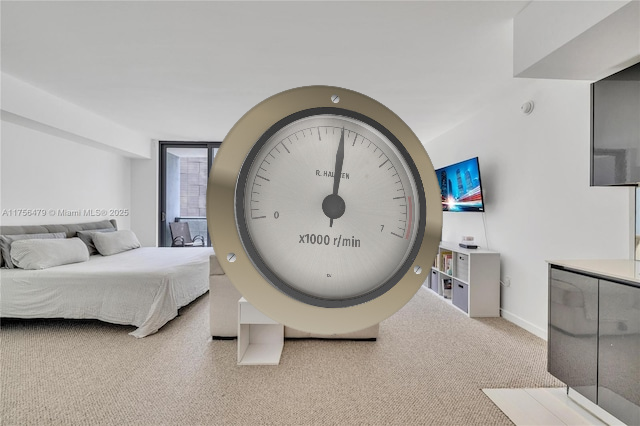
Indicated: 3600,rpm
